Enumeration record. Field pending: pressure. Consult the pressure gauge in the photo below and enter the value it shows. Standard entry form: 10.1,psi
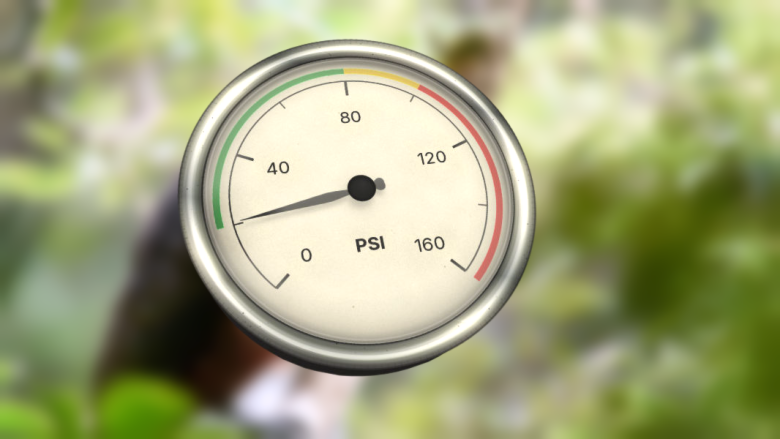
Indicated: 20,psi
